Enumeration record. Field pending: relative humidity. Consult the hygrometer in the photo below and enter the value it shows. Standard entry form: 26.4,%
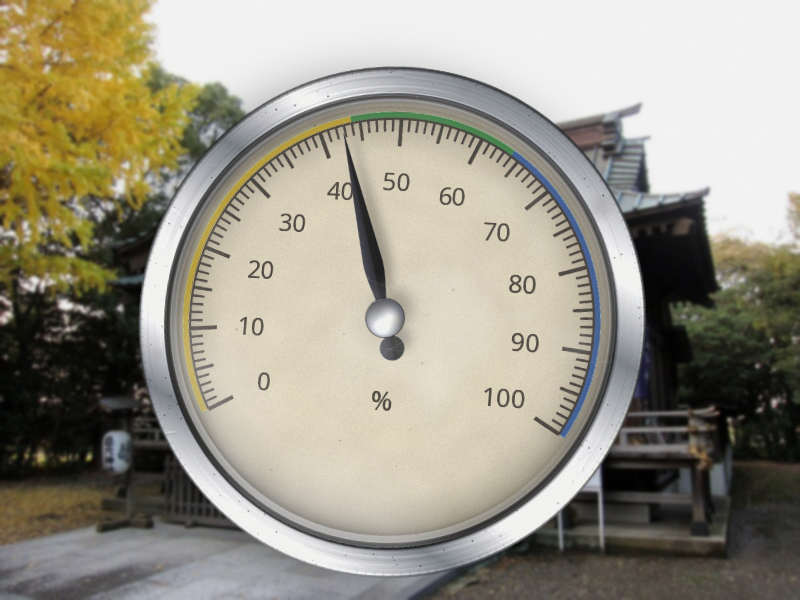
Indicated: 43,%
